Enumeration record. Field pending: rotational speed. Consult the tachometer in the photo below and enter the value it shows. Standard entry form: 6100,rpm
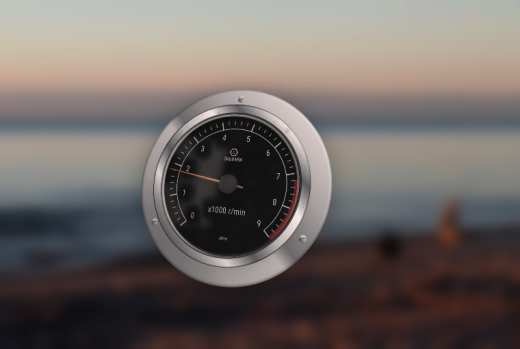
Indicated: 1800,rpm
